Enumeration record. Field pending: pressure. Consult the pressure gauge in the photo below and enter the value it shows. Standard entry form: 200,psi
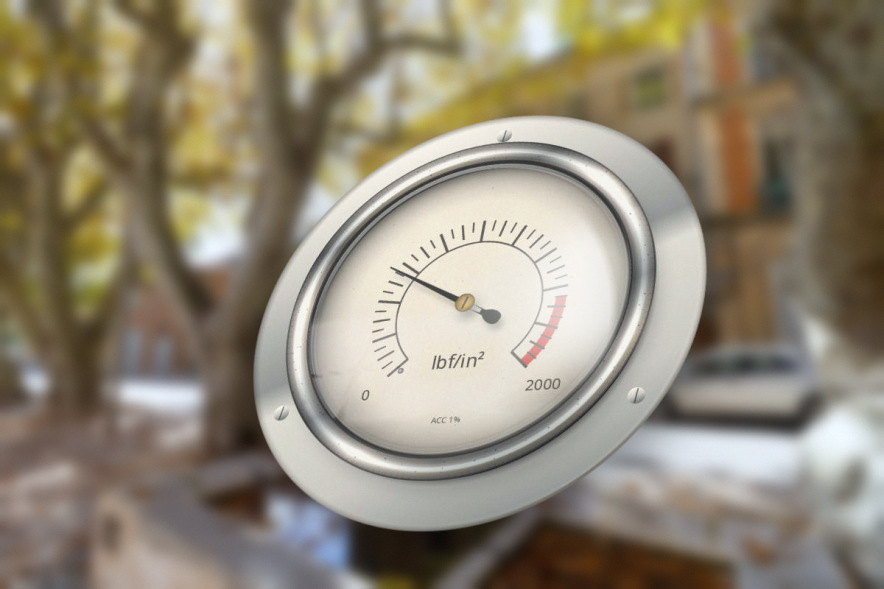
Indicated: 550,psi
